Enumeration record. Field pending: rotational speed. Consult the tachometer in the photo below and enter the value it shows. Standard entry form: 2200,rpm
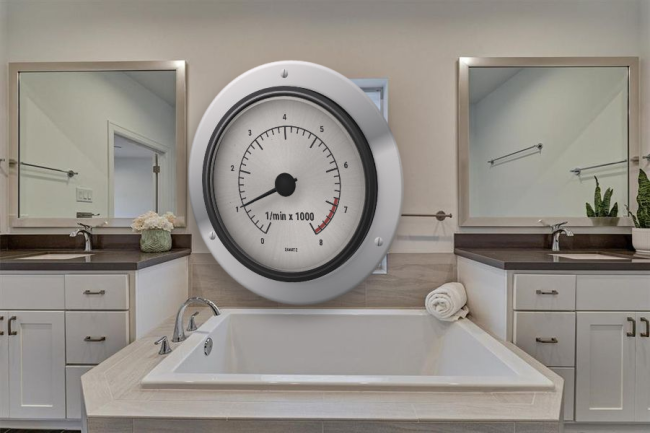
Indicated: 1000,rpm
